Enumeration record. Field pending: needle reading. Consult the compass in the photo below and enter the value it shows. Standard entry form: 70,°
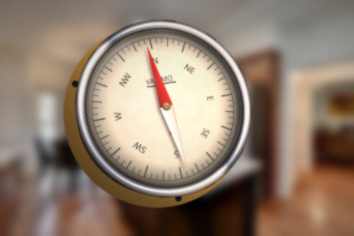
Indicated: 355,°
